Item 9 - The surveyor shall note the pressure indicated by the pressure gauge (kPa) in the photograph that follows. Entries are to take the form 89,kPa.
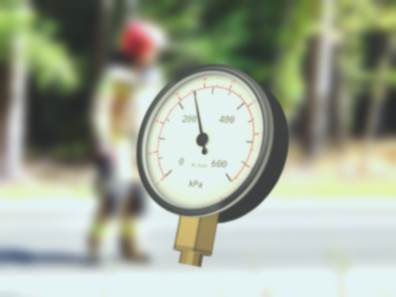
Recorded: 250,kPa
